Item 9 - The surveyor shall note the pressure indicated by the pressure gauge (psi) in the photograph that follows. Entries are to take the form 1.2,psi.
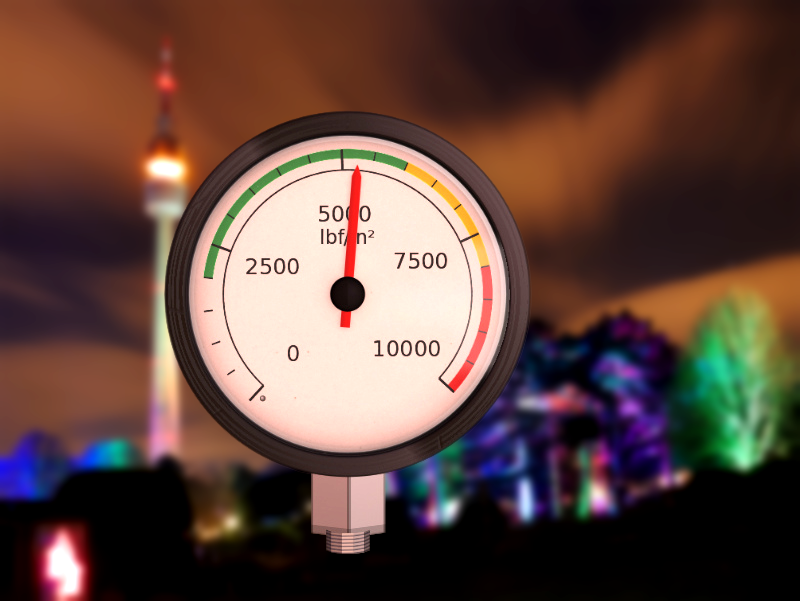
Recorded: 5250,psi
